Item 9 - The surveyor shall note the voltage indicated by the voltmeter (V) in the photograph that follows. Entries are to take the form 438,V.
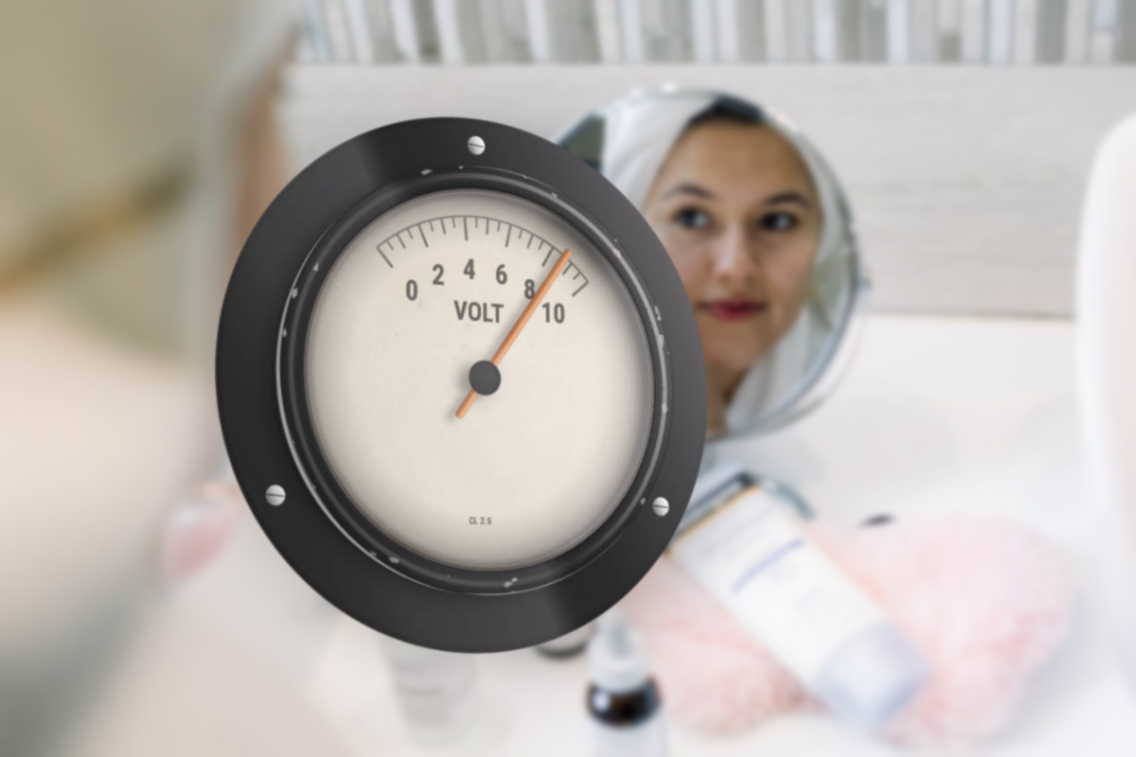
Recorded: 8.5,V
